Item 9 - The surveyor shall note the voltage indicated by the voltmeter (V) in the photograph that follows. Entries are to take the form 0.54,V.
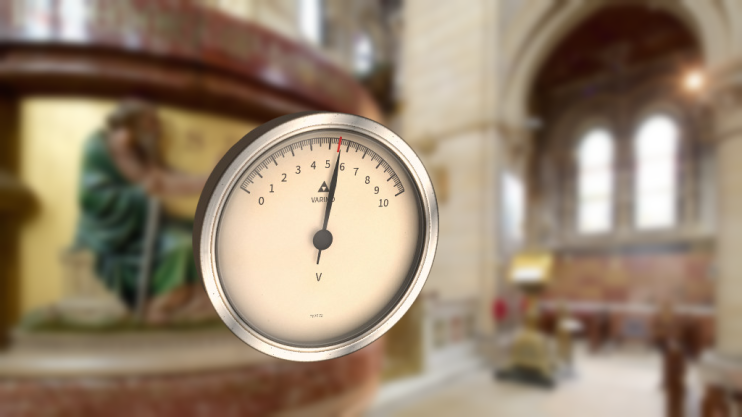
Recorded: 5.5,V
